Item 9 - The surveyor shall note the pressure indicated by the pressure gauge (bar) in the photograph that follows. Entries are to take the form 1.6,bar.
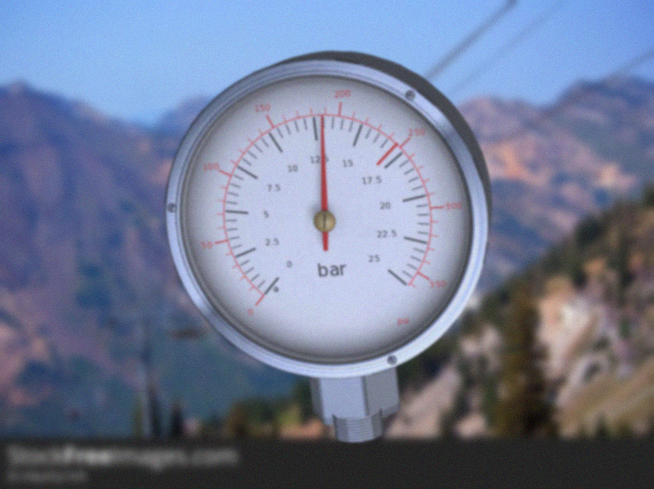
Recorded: 13,bar
